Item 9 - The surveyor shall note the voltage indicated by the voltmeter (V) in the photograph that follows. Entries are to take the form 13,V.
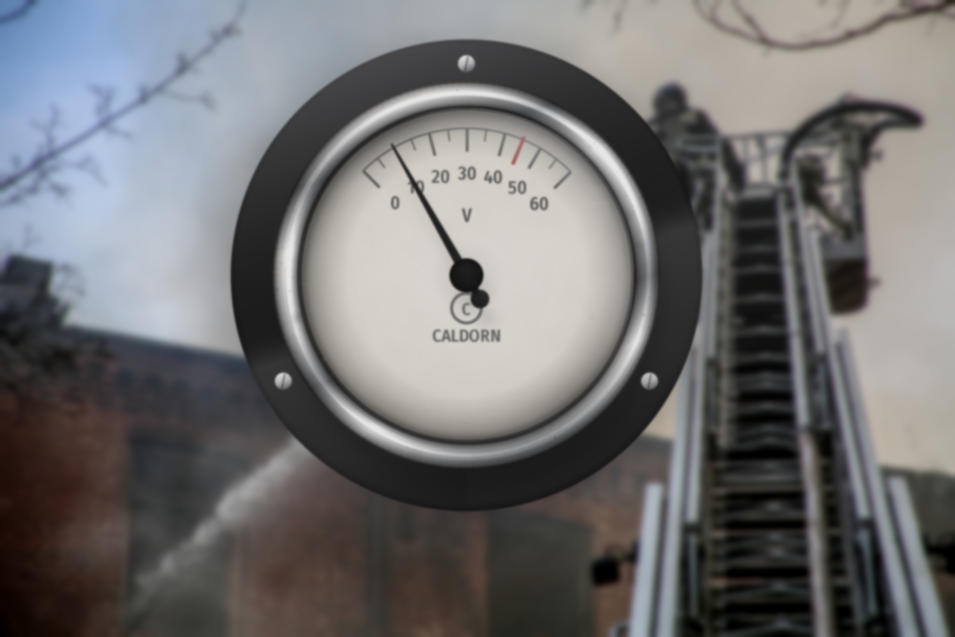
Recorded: 10,V
